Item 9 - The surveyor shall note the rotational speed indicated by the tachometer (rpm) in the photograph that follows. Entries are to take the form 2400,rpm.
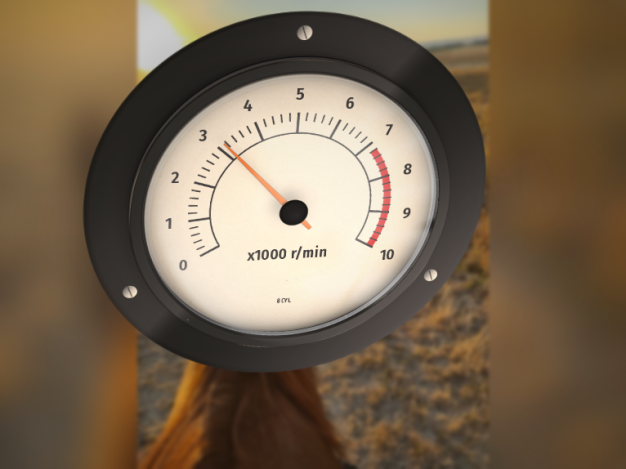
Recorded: 3200,rpm
